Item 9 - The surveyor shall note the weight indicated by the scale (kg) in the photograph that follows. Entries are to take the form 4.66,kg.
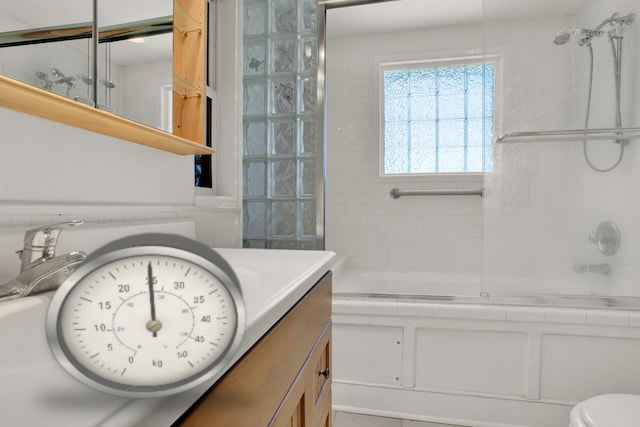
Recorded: 25,kg
